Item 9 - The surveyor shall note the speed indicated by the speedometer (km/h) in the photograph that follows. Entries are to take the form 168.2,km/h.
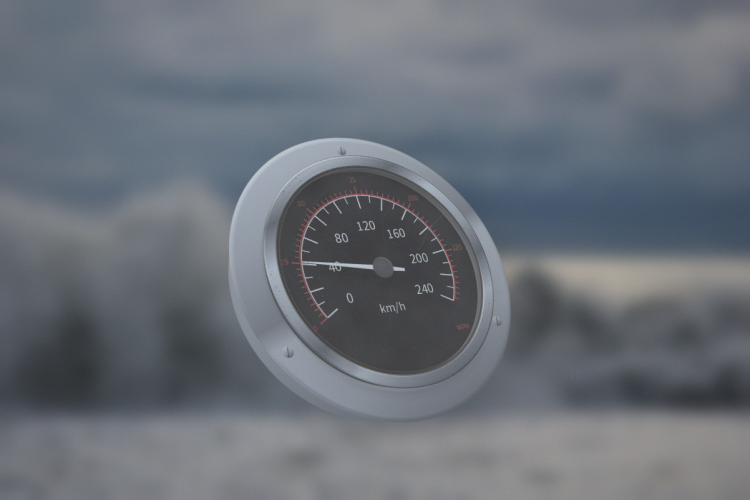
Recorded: 40,km/h
